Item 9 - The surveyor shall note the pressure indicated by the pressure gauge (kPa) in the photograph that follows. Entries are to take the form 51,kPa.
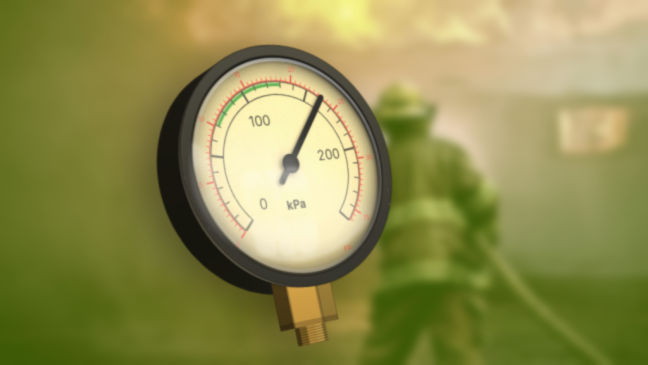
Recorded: 160,kPa
